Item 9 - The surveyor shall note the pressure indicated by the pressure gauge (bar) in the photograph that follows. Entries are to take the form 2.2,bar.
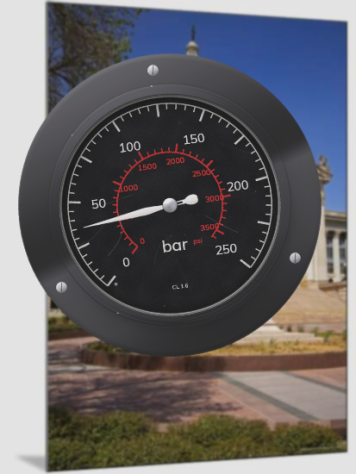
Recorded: 35,bar
